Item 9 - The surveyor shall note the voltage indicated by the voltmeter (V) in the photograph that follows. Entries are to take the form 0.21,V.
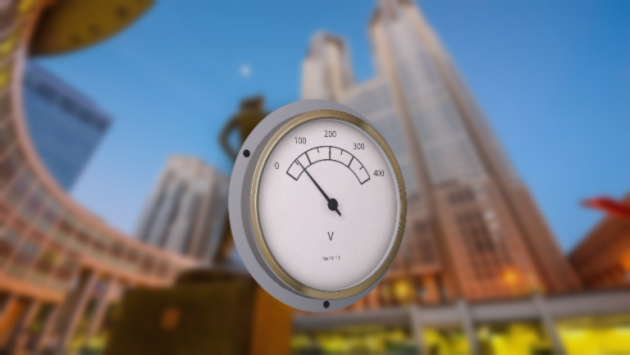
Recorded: 50,V
